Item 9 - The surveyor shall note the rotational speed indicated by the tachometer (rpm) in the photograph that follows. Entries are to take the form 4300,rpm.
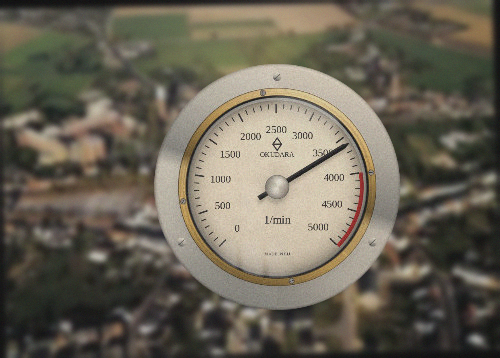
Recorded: 3600,rpm
